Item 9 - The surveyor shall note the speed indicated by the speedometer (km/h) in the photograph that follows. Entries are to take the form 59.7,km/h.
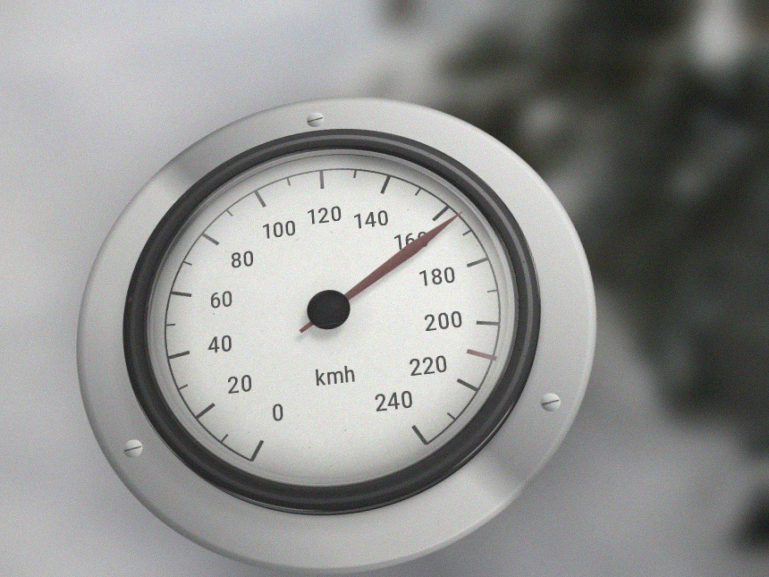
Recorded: 165,km/h
